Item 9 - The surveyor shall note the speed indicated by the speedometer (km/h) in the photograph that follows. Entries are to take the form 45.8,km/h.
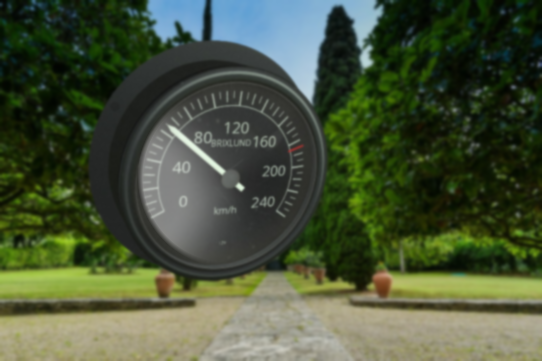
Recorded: 65,km/h
